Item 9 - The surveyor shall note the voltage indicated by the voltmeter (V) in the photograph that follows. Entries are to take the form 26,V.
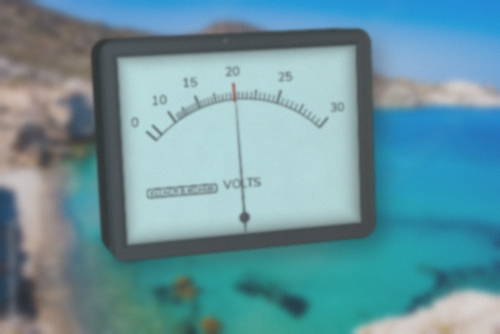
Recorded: 20,V
